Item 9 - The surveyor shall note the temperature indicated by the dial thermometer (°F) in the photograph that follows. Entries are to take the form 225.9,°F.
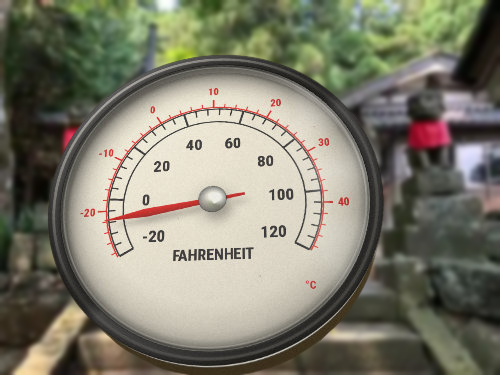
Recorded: -8,°F
